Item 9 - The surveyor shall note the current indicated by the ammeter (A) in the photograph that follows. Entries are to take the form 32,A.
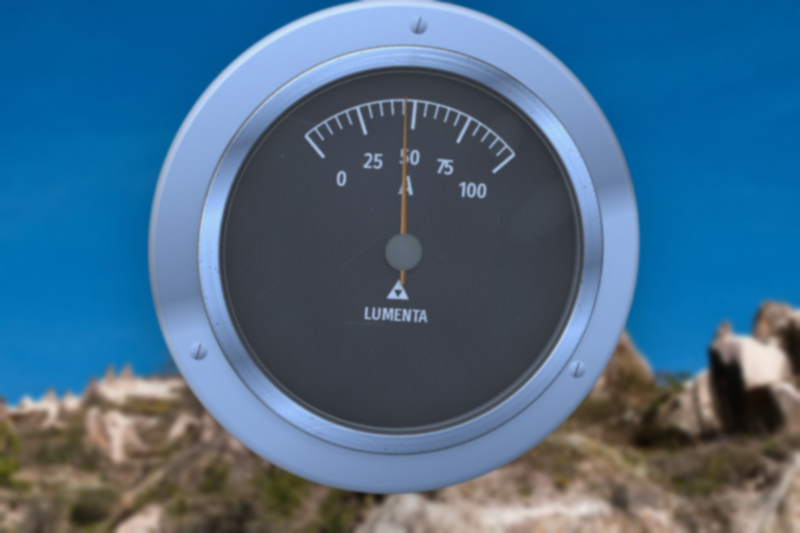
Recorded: 45,A
